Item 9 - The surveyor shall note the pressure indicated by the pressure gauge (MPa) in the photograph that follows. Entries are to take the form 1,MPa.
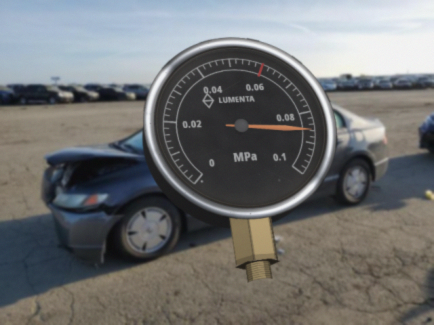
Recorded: 0.086,MPa
